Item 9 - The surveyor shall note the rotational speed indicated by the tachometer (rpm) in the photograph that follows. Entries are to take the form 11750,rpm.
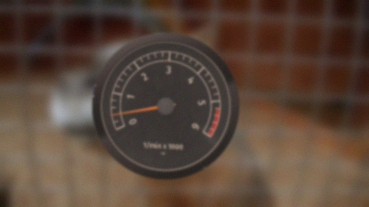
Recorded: 400,rpm
